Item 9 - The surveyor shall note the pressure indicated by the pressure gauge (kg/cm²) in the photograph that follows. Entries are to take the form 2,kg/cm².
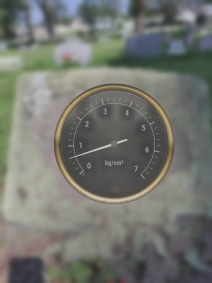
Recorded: 0.6,kg/cm²
